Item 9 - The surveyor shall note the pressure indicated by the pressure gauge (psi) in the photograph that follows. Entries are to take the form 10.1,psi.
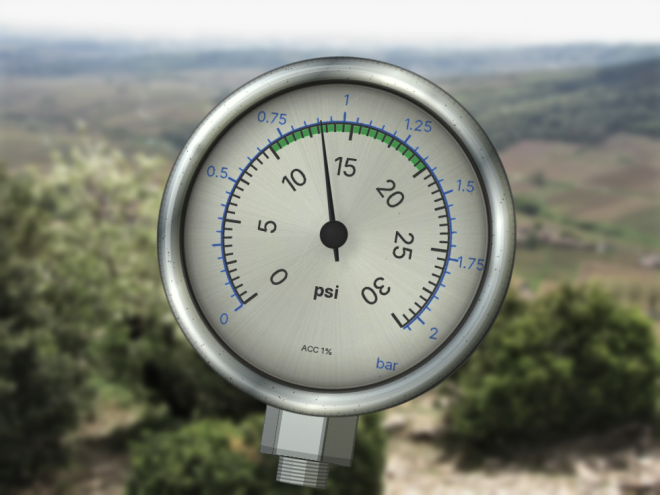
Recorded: 13.25,psi
